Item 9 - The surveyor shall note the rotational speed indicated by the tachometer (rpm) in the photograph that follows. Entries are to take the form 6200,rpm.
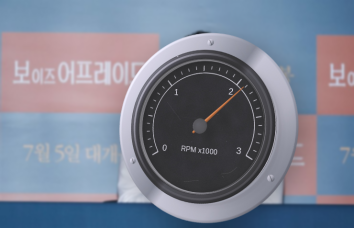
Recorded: 2100,rpm
